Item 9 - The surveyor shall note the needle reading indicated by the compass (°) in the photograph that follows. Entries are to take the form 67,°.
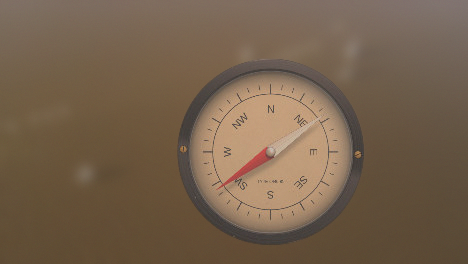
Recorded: 235,°
